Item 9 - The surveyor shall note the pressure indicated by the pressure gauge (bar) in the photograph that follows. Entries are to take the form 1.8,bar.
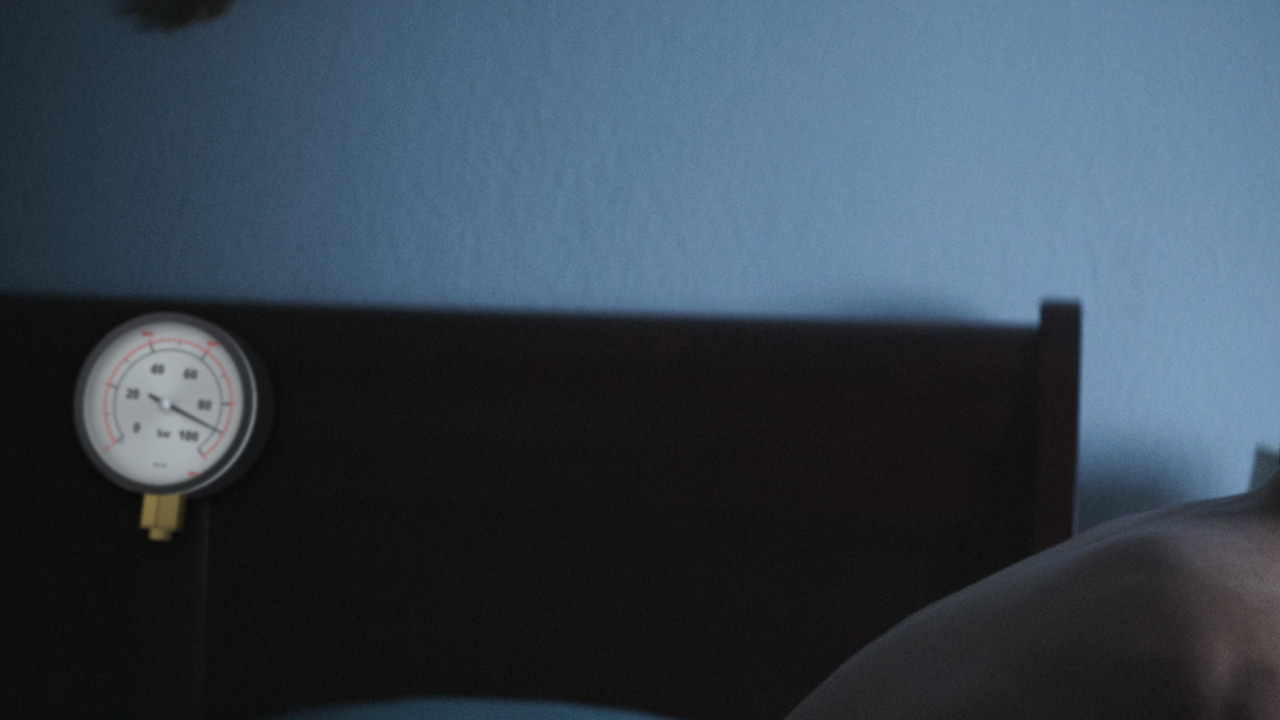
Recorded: 90,bar
